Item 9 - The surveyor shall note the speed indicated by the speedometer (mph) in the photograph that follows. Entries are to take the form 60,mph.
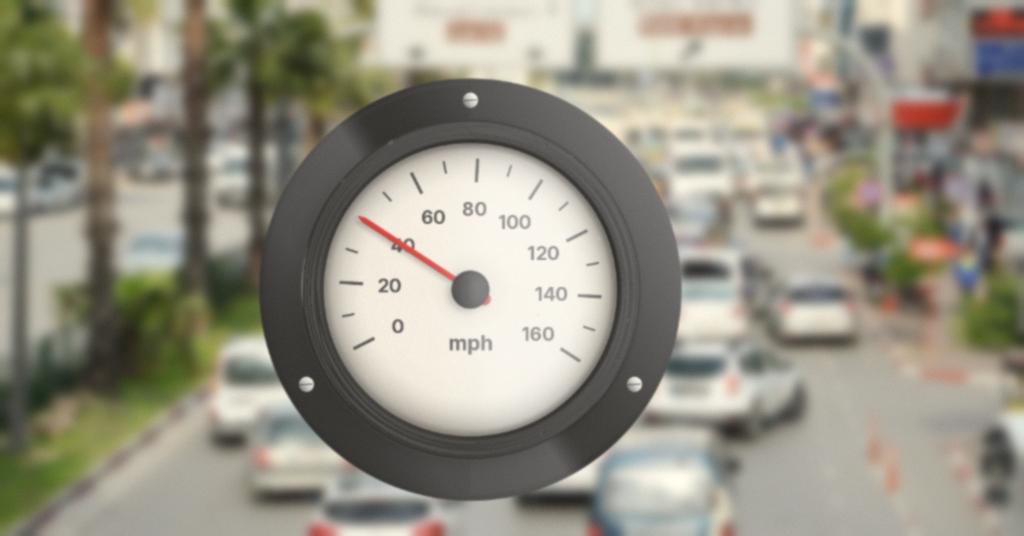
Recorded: 40,mph
